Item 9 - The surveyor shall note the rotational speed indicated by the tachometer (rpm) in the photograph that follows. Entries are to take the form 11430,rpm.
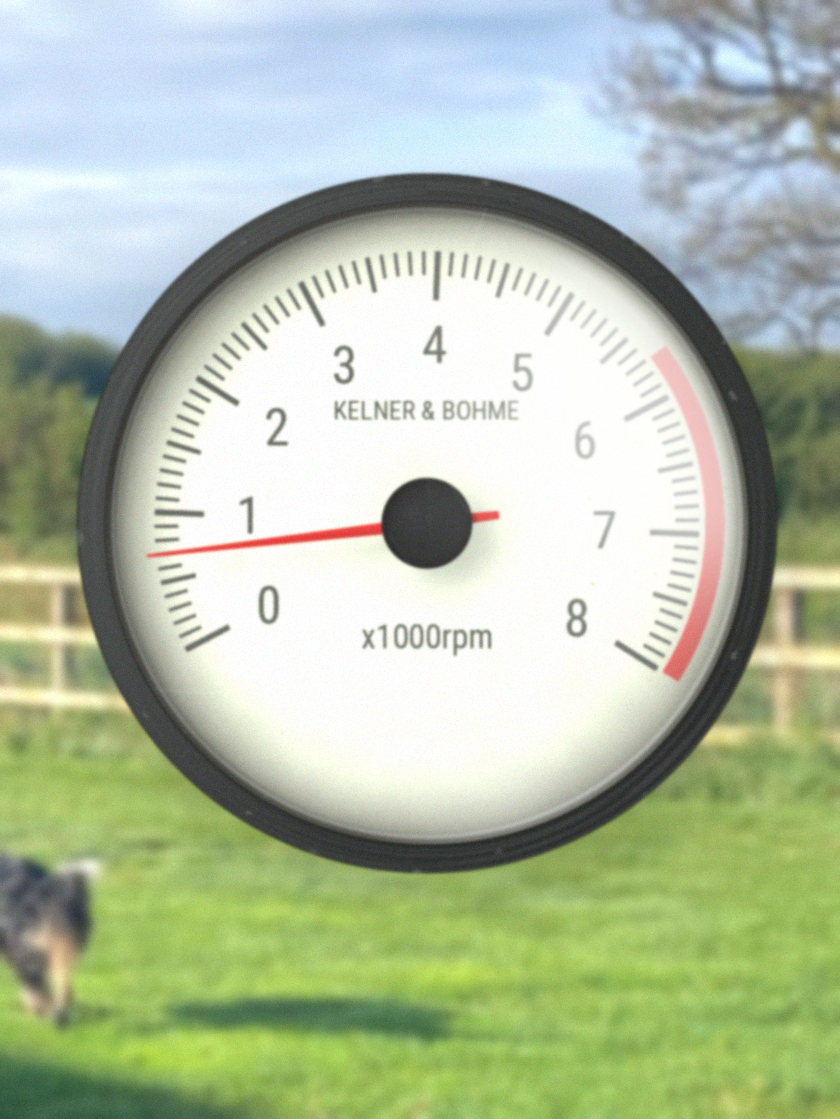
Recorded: 700,rpm
